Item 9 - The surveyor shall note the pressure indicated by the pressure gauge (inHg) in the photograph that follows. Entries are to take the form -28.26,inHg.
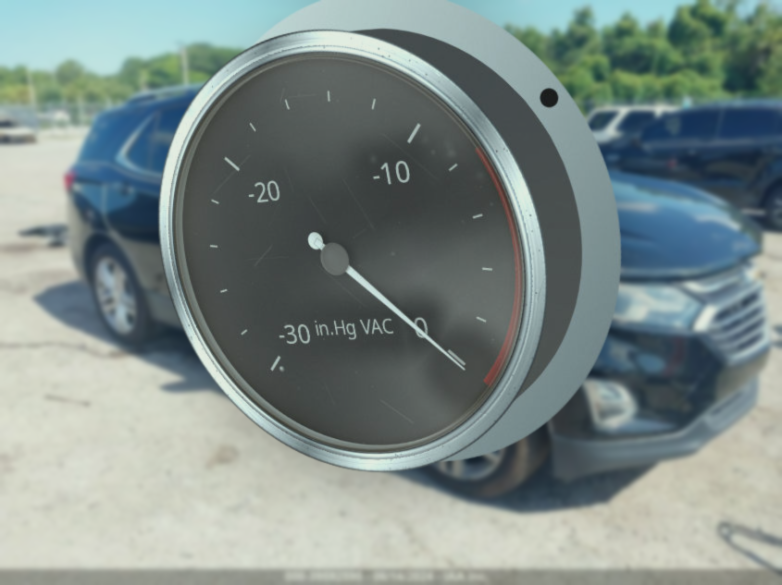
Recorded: 0,inHg
